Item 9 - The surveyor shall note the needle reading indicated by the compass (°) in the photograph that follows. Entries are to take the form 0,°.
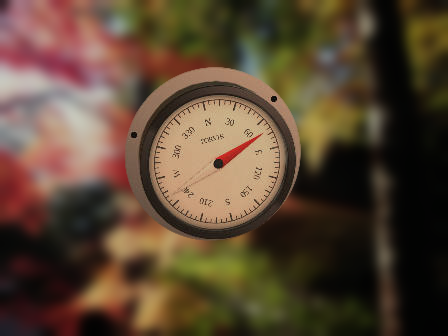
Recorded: 70,°
